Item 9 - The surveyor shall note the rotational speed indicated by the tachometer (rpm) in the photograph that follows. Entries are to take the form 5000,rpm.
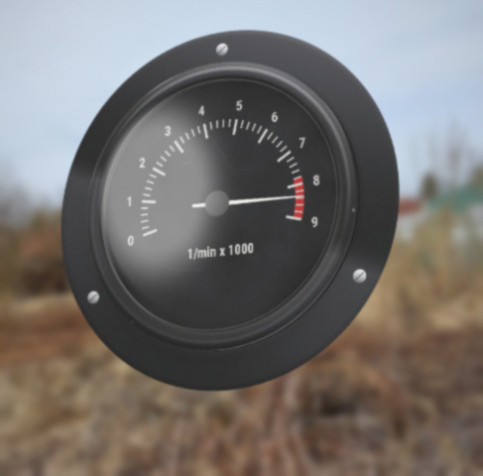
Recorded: 8400,rpm
